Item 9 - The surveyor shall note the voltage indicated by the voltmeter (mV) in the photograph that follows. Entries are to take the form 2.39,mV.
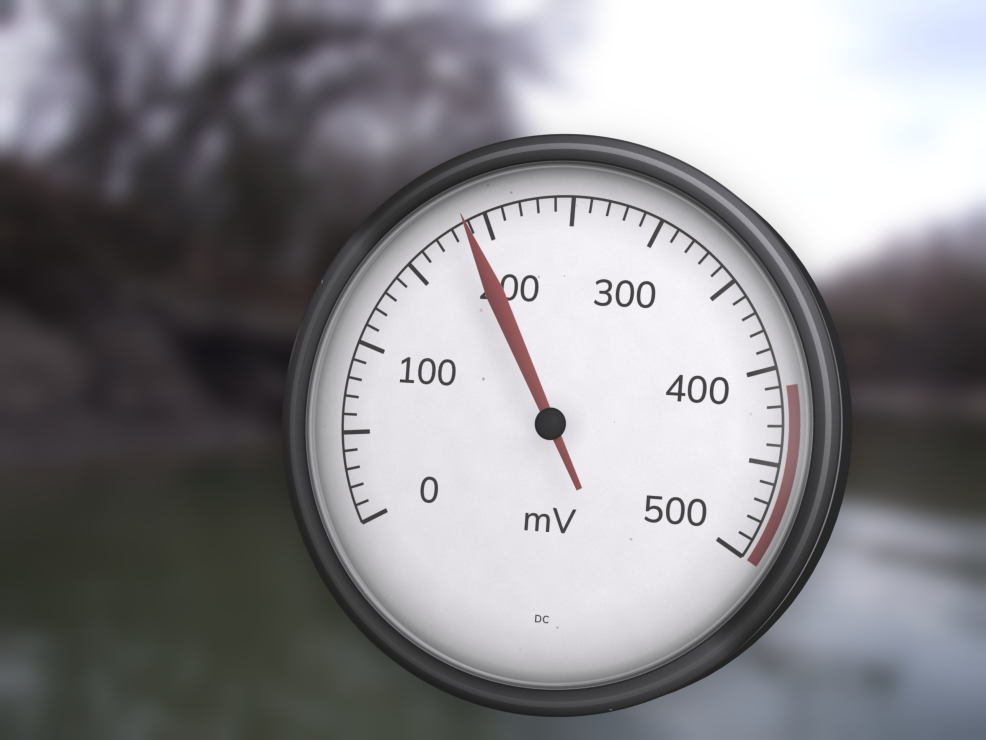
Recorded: 190,mV
